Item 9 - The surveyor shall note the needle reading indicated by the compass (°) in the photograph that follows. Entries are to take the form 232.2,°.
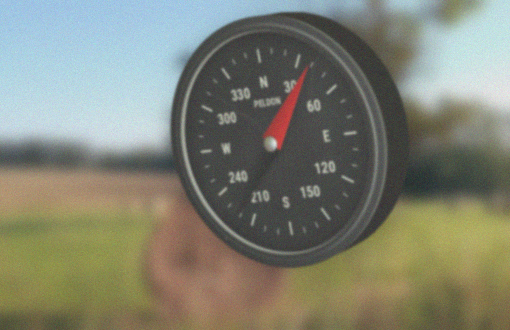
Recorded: 40,°
